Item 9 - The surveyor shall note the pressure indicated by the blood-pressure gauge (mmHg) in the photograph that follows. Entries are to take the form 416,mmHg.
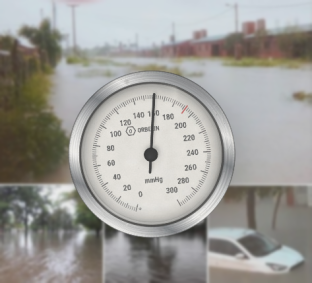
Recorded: 160,mmHg
